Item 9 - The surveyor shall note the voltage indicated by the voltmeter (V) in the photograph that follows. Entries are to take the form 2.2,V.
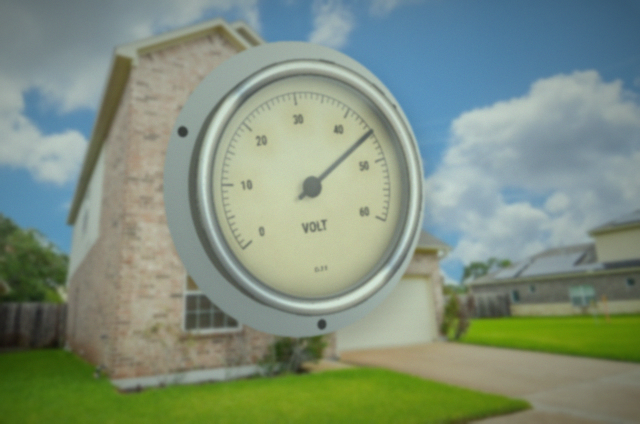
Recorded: 45,V
